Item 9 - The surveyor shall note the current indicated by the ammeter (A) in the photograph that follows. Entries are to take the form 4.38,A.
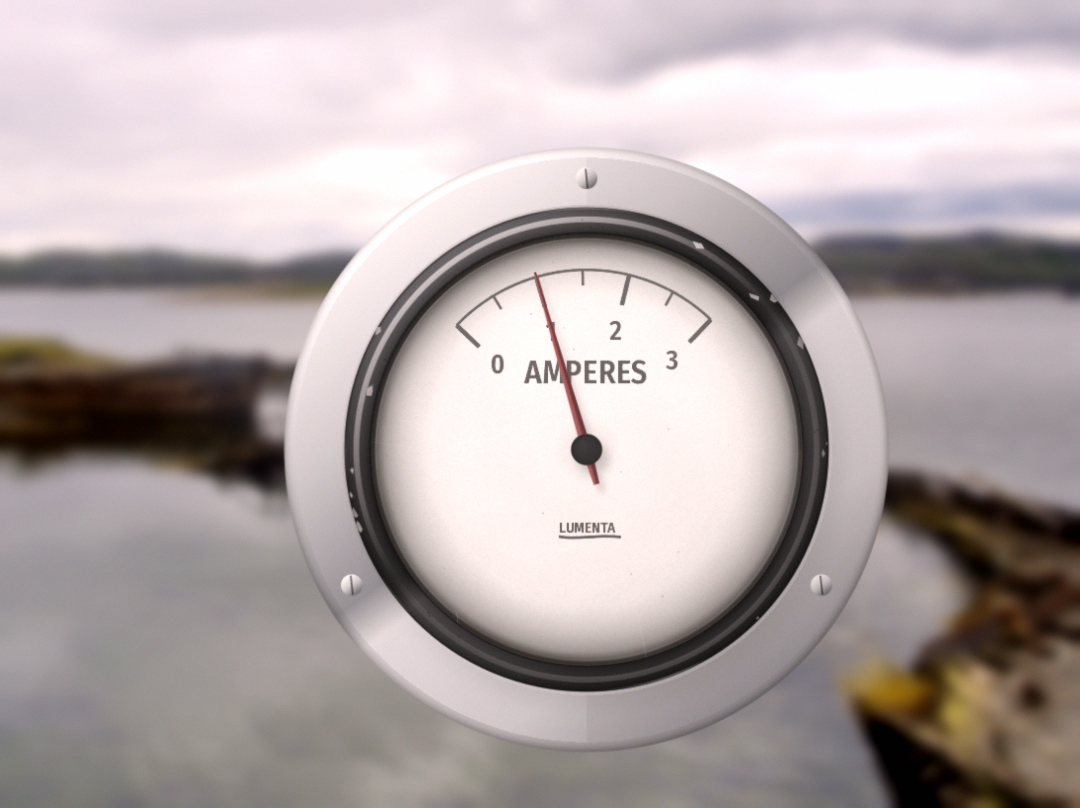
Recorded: 1,A
